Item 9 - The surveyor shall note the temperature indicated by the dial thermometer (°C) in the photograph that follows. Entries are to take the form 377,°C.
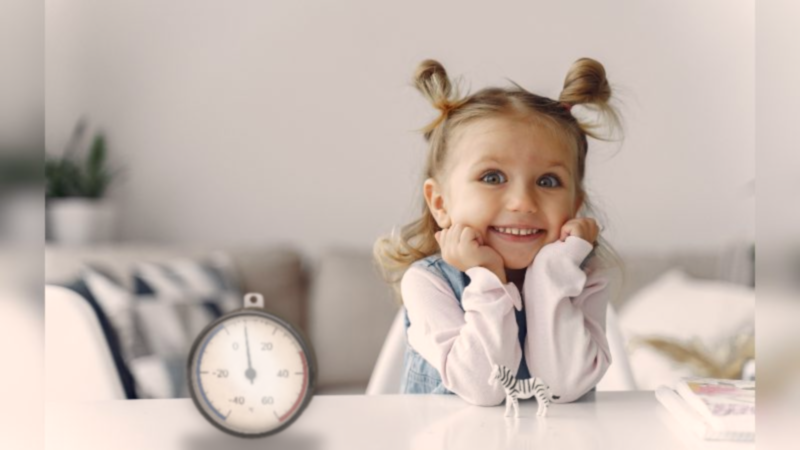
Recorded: 8,°C
